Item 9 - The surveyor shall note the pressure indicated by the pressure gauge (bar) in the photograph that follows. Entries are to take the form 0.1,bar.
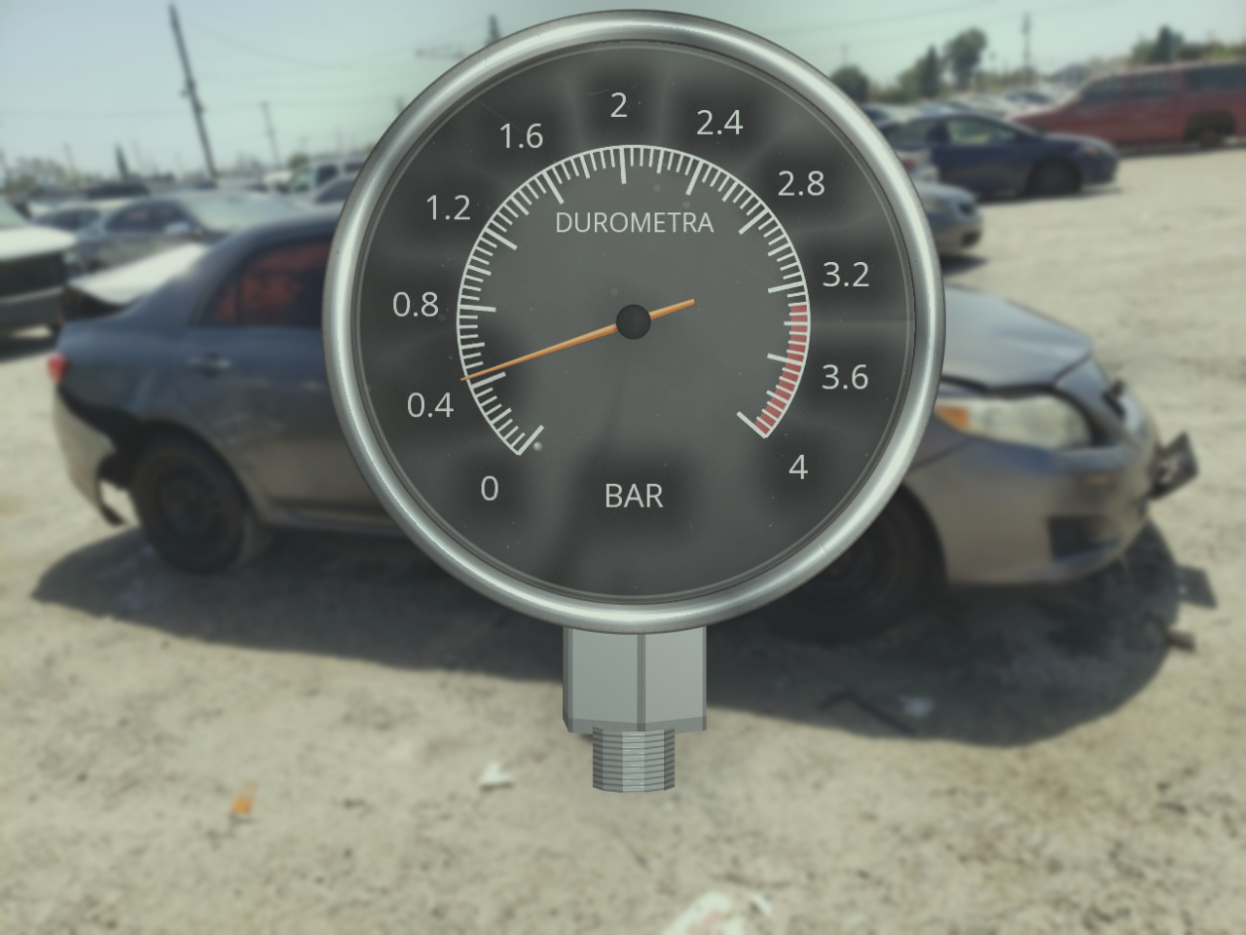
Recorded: 0.45,bar
